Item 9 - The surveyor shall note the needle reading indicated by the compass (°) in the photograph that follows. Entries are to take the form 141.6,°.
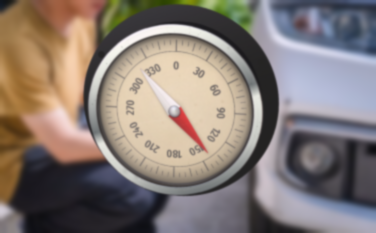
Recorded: 140,°
